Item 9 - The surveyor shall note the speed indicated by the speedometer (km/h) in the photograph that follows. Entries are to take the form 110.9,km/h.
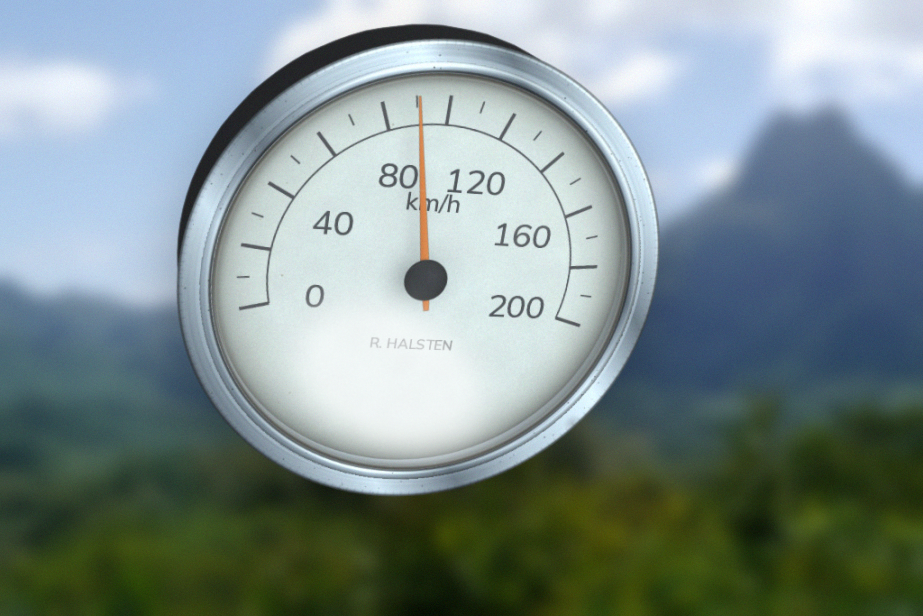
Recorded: 90,km/h
